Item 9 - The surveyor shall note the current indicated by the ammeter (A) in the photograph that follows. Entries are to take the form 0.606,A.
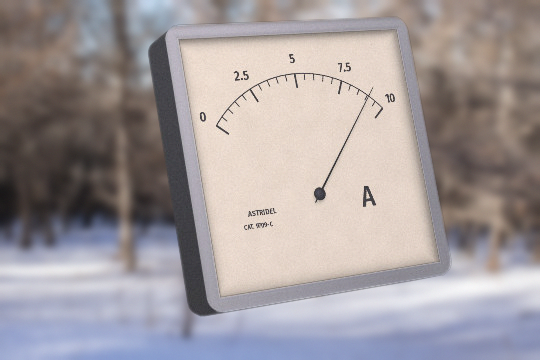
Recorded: 9,A
